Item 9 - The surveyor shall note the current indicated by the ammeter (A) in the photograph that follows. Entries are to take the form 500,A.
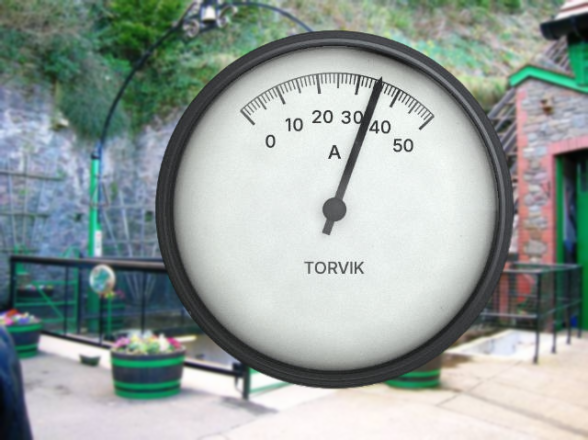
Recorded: 35,A
